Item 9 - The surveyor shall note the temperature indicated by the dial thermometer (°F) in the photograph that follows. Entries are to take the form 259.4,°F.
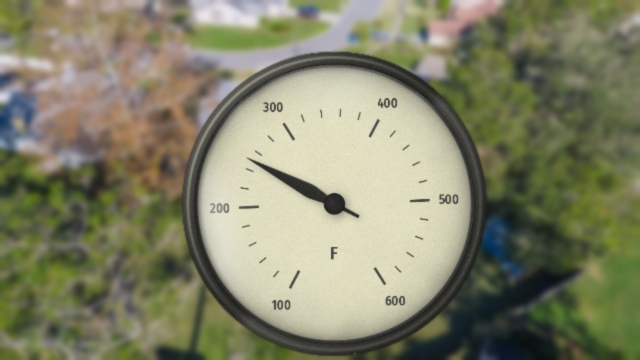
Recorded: 250,°F
